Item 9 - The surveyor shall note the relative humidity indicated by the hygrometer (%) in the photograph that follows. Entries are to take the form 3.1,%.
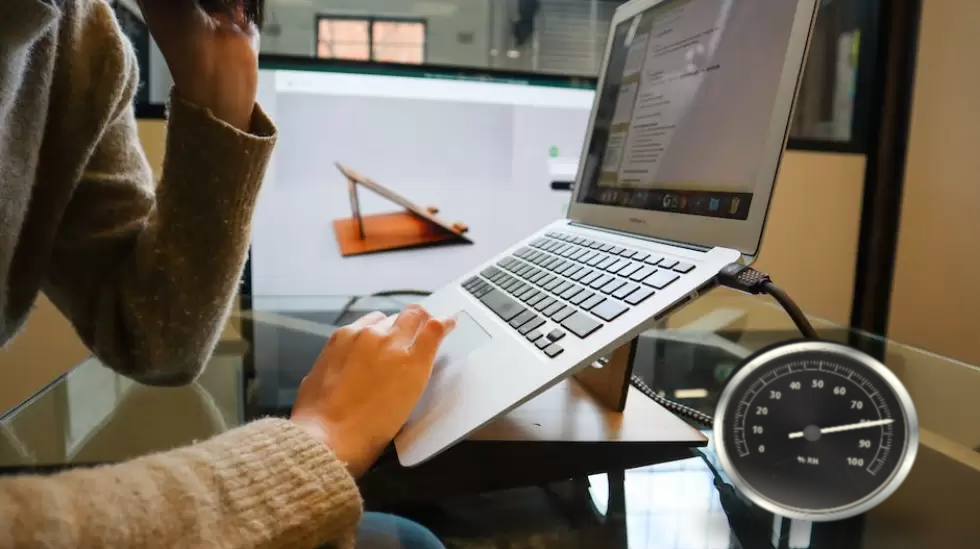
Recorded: 80,%
